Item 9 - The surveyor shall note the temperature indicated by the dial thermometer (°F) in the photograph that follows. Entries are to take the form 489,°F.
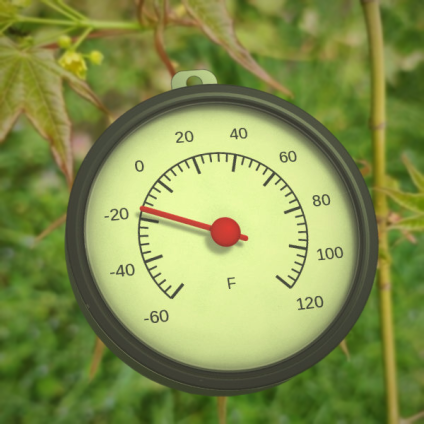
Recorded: -16,°F
